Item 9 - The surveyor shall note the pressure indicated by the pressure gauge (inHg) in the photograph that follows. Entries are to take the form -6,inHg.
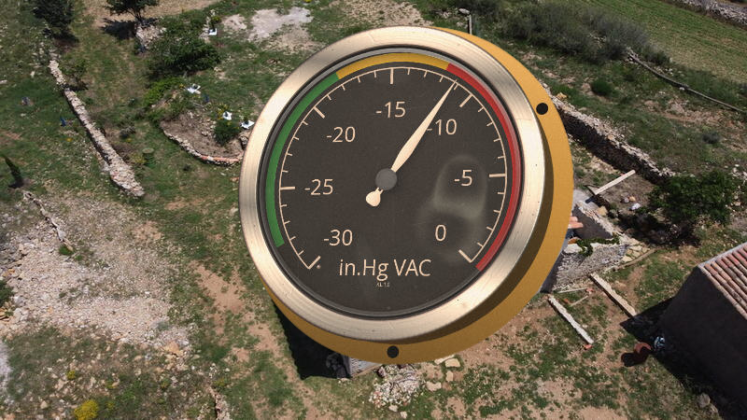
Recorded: -11,inHg
